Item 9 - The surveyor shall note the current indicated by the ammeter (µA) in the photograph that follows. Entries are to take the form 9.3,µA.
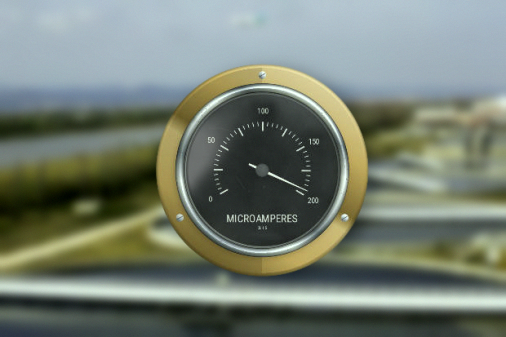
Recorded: 195,µA
